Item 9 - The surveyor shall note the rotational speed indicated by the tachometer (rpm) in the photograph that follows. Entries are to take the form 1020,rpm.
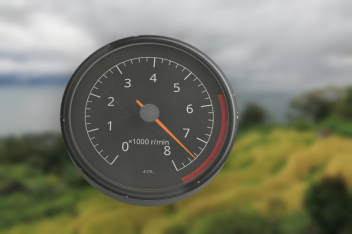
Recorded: 7500,rpm
